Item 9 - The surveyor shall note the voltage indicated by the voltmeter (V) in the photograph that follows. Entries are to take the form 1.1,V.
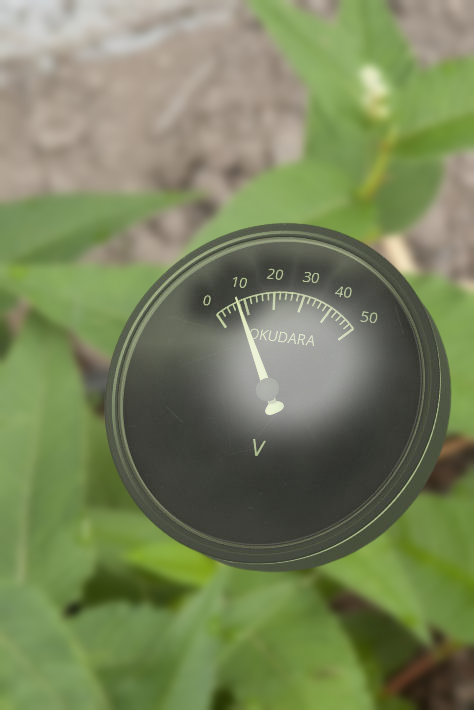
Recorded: 8,V
